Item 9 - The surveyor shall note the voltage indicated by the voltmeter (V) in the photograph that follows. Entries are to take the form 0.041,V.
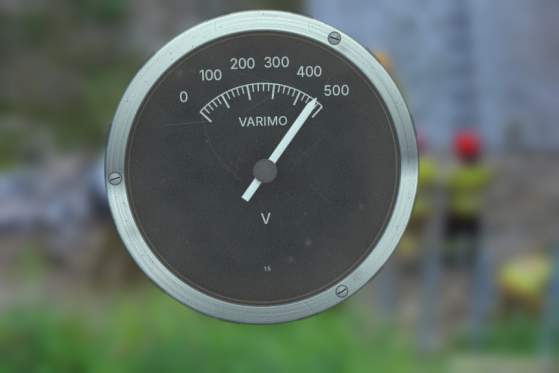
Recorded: 460,V
